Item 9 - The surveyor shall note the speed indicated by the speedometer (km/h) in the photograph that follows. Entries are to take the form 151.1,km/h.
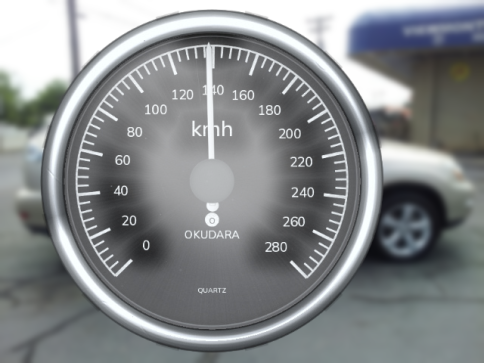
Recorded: 138,km/h
